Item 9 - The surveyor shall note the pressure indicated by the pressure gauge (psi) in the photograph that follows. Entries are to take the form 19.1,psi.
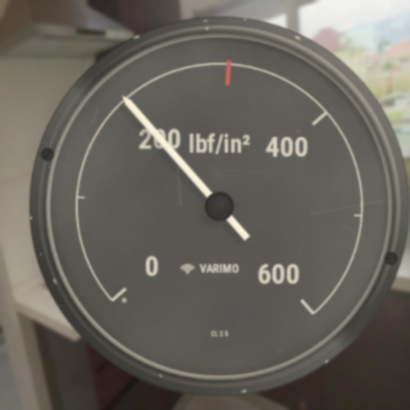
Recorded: 200,psi
